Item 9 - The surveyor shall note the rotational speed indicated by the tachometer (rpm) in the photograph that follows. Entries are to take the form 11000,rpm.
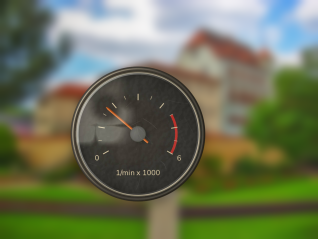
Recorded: 1750,rpm
